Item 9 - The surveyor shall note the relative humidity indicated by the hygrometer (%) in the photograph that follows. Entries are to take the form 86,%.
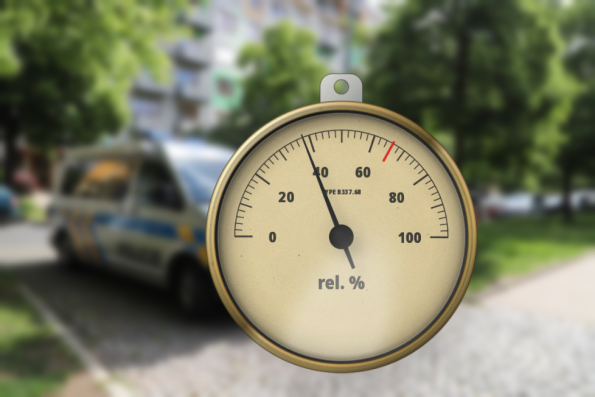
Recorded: 38,%
